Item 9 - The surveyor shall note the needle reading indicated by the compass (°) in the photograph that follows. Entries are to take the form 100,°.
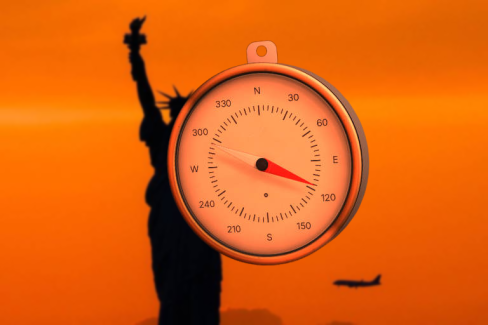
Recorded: 115,°
